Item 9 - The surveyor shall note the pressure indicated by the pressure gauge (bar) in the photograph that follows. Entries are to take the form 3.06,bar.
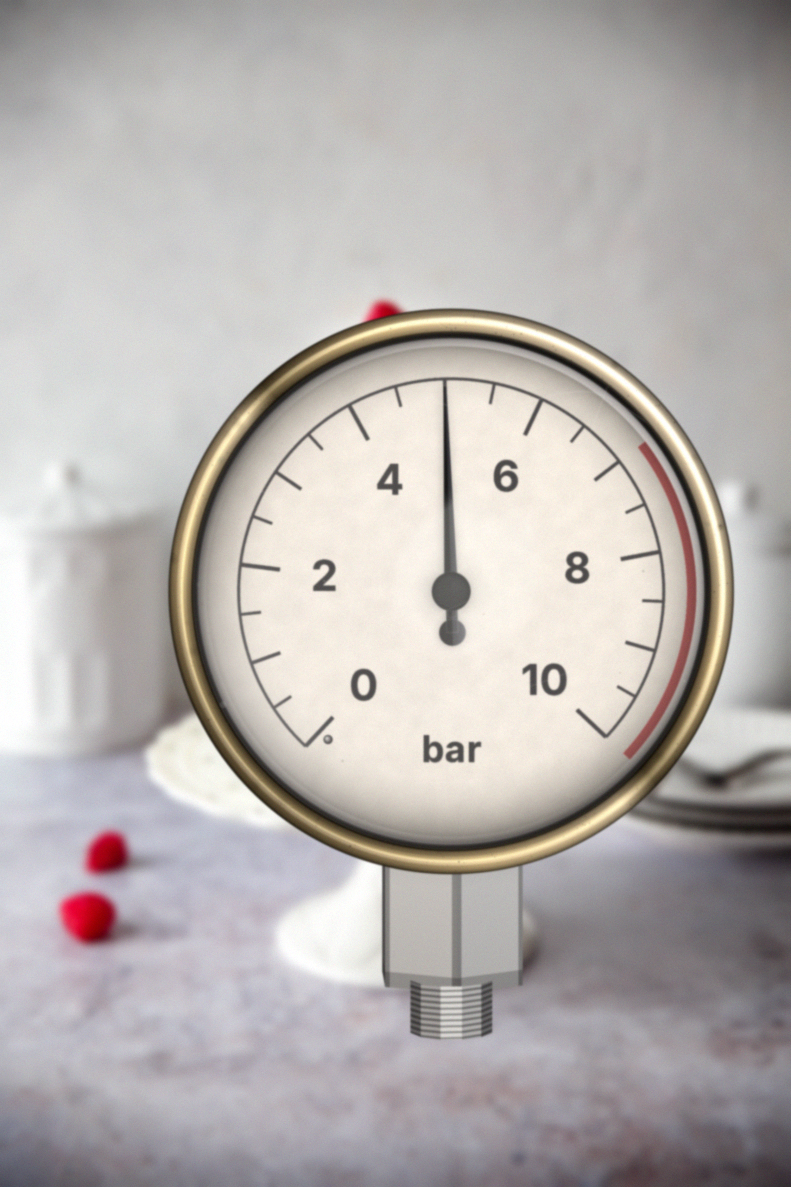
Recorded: 5,bar
